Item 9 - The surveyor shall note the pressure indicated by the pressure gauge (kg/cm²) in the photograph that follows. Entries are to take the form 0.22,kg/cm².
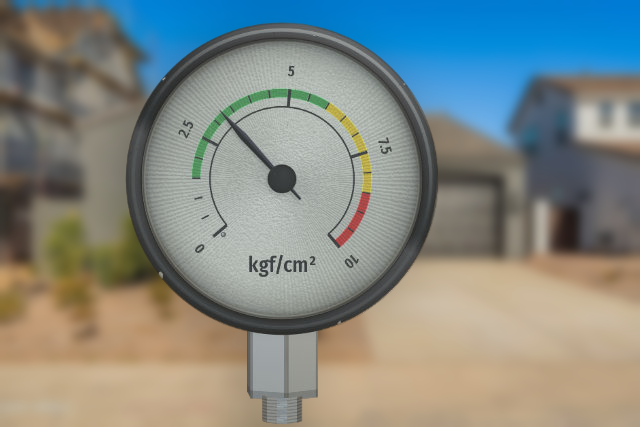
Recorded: 3.25,kg/cm²
